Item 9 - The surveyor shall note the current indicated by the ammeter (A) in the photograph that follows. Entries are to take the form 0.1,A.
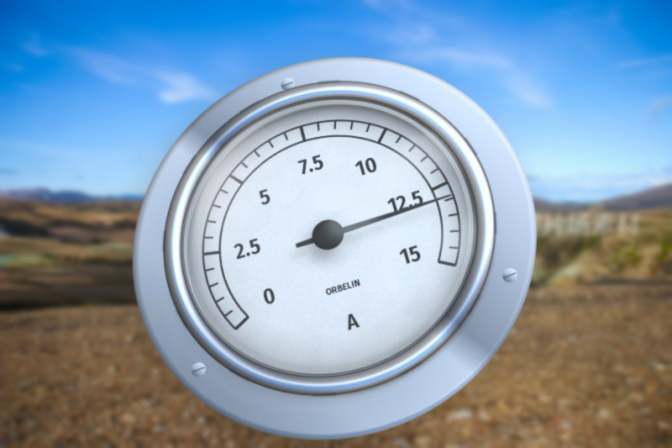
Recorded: 13,A
